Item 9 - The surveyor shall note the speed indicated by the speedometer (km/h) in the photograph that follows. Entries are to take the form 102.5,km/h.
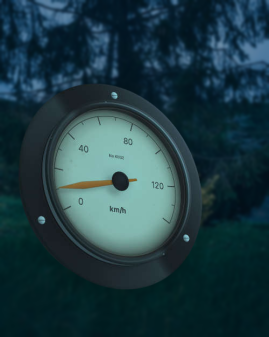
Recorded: 10,km/h
